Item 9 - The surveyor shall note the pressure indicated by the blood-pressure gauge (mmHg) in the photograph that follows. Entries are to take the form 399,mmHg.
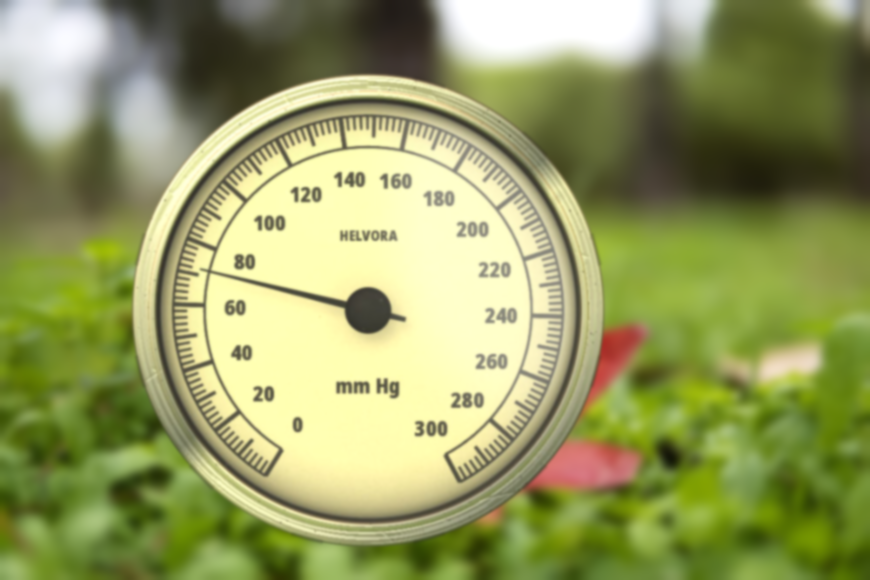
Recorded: 72,mmHg
